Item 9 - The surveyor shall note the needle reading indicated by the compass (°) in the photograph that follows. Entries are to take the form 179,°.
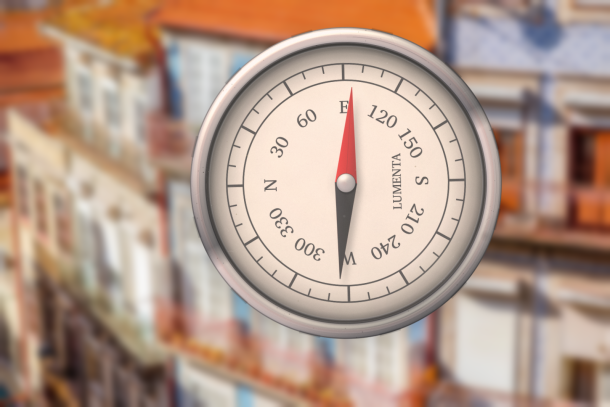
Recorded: 95,°
